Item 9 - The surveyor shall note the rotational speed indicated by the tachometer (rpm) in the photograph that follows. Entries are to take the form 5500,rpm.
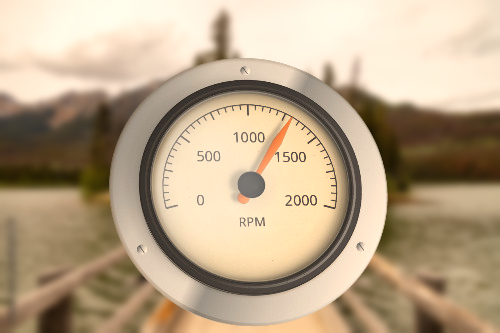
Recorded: 1300,rpm
